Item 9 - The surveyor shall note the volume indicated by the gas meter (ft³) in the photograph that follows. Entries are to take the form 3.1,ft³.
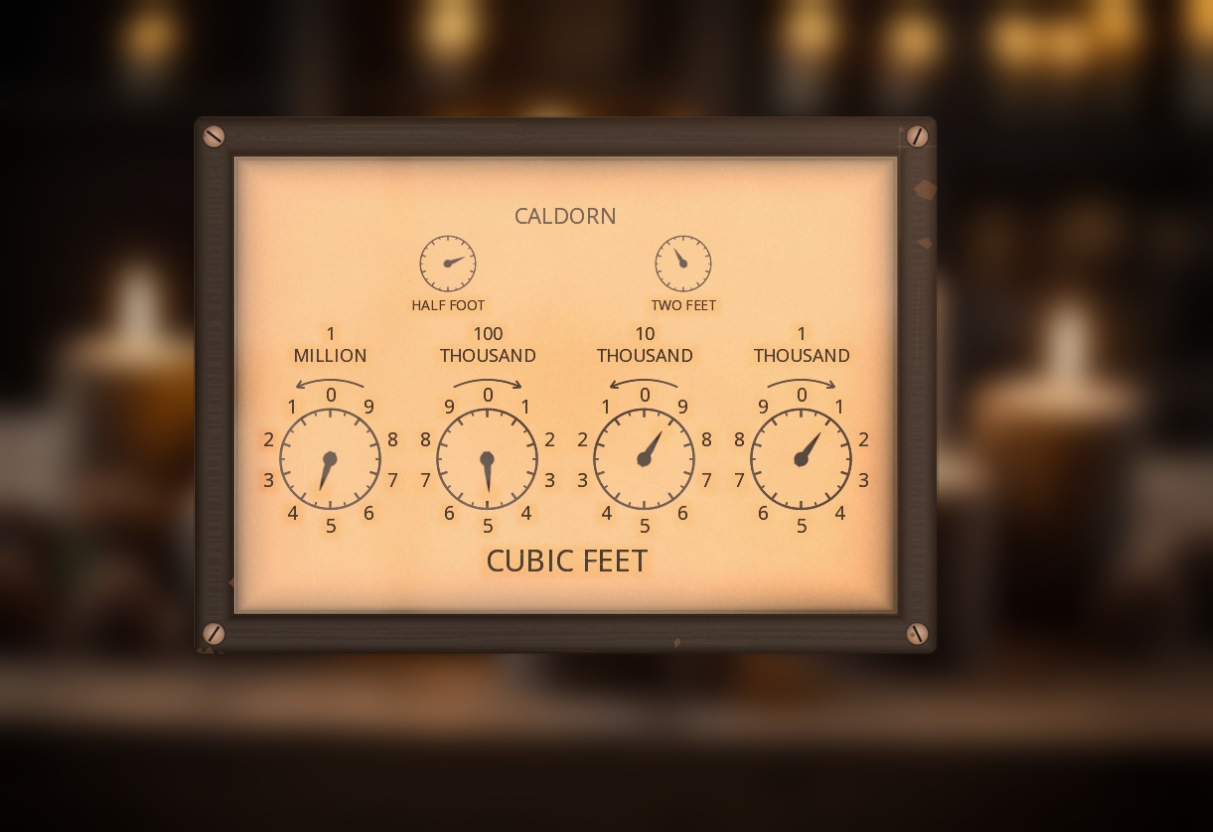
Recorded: 449100,ft³
